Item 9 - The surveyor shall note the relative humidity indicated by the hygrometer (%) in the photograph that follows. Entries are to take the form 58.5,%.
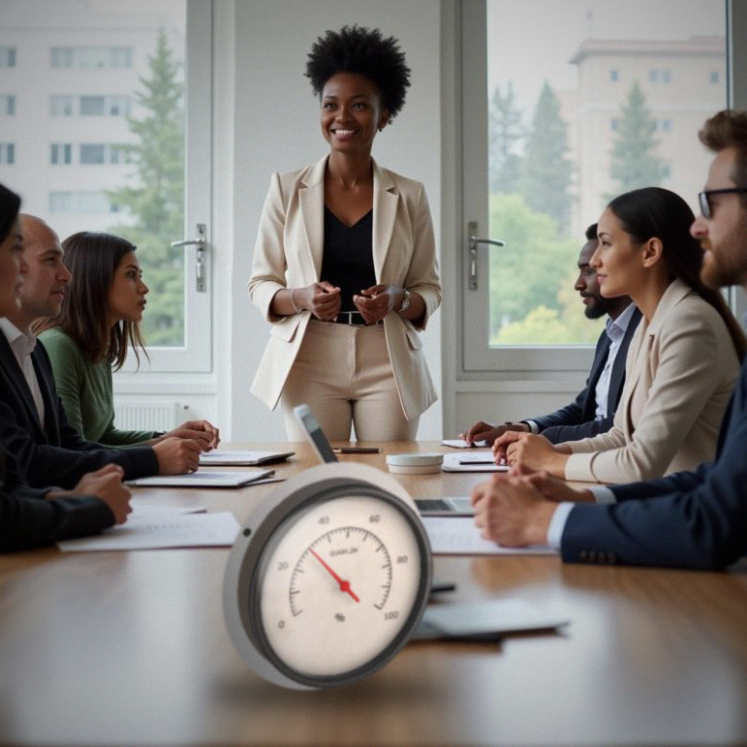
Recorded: 30,%
